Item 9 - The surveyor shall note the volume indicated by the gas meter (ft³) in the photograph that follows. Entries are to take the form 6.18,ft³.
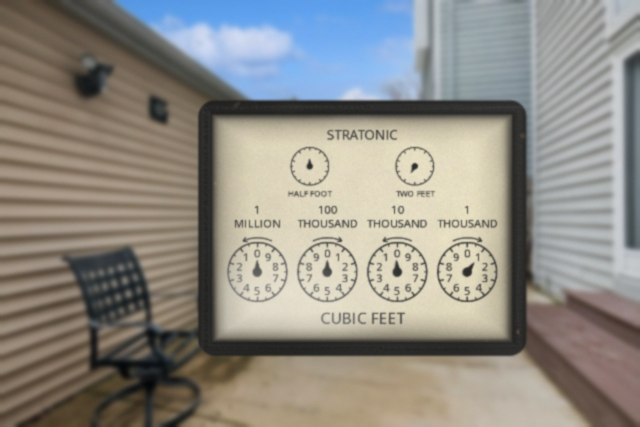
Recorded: 100,ft³
